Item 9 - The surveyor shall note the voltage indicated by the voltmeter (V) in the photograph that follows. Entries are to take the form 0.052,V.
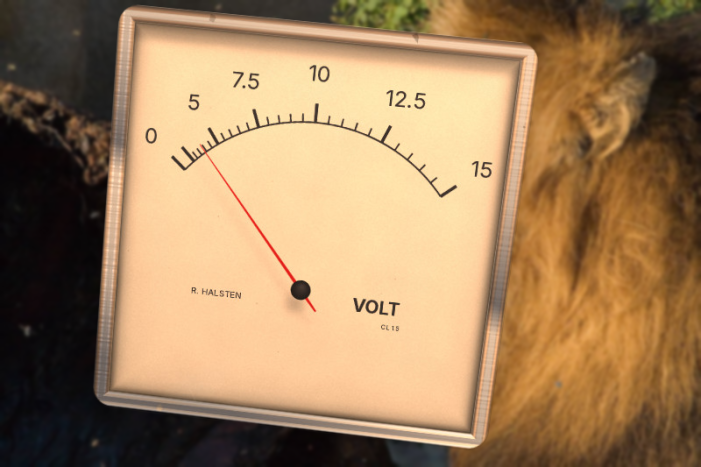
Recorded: 4,V
